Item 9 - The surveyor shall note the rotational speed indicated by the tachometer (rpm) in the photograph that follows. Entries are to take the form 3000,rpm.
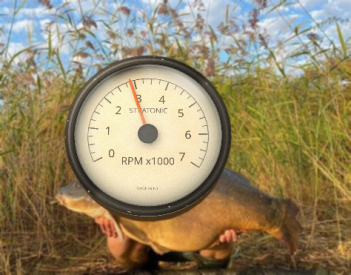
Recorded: 2875,rpm
